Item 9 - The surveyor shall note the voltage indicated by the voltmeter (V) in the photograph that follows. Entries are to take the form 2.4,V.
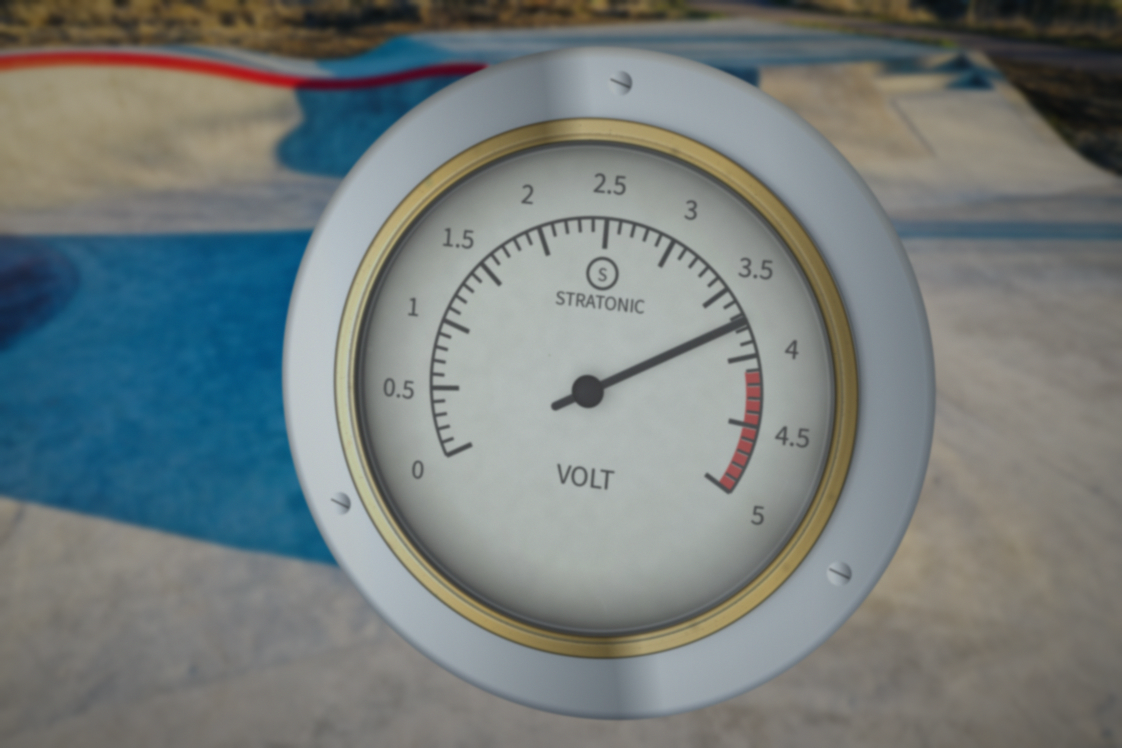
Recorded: 3.75,V
